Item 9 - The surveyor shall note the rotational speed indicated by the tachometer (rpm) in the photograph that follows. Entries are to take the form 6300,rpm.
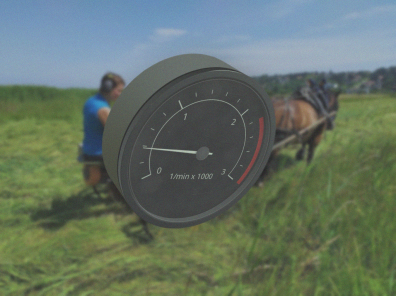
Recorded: 400,rpm
